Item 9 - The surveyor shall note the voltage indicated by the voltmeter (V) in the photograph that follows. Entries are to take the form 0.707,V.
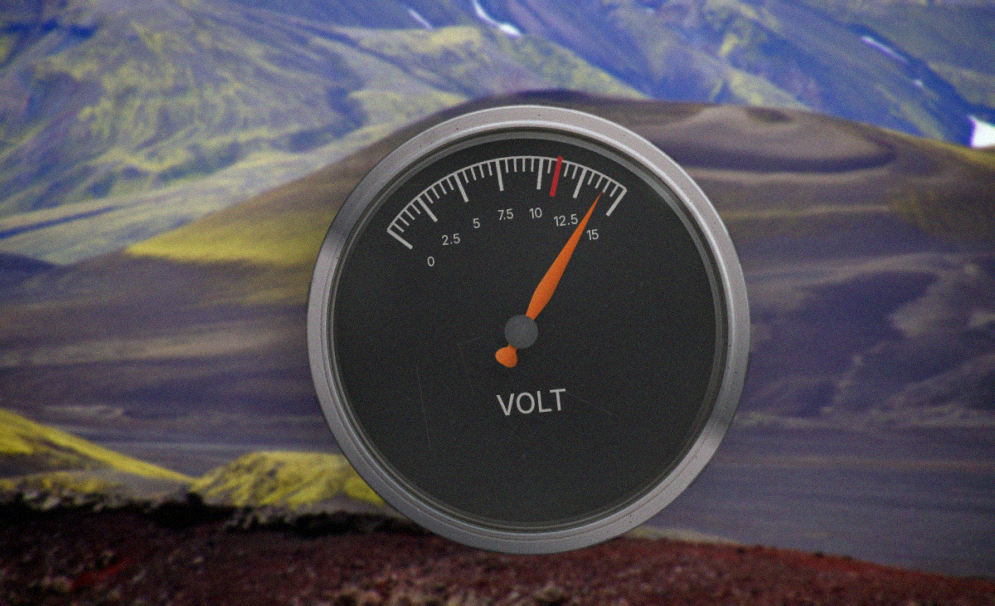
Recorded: 14,V
